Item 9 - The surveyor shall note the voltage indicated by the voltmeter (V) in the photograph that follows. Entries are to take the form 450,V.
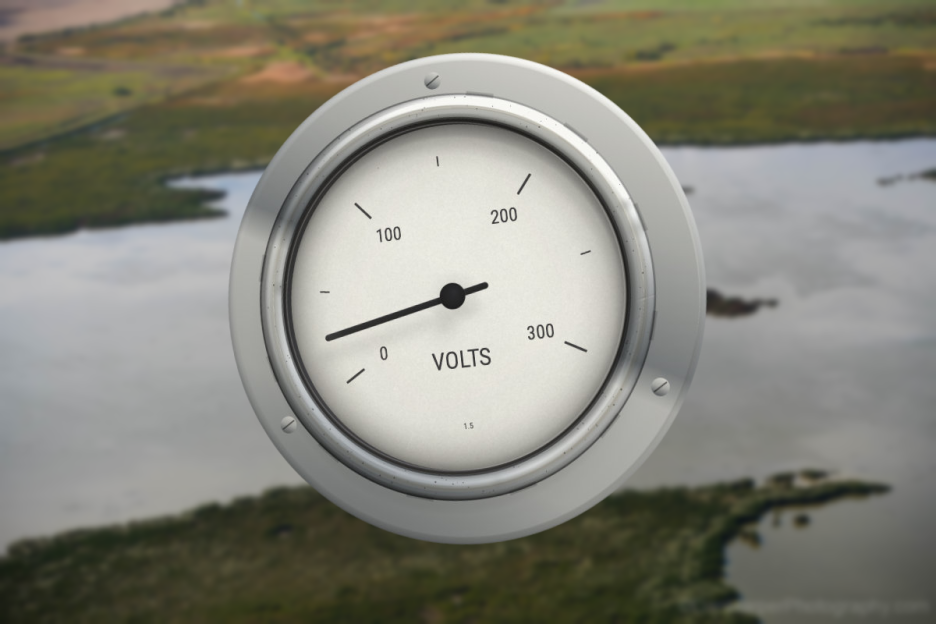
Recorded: 25,V
